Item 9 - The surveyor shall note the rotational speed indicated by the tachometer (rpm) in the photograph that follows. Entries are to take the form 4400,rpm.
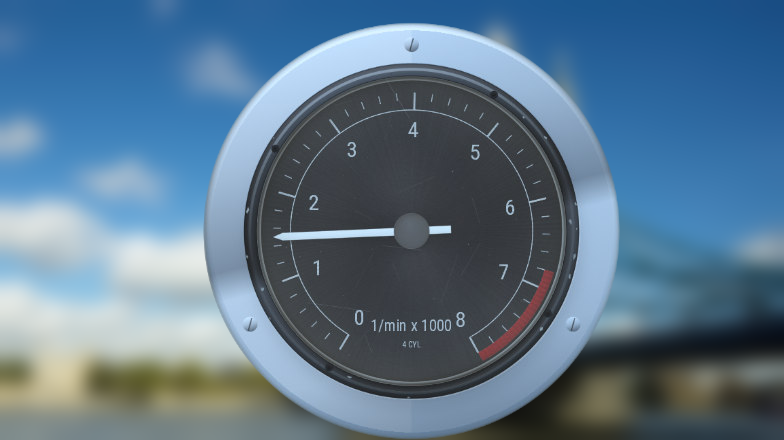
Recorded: 1500,rpm
